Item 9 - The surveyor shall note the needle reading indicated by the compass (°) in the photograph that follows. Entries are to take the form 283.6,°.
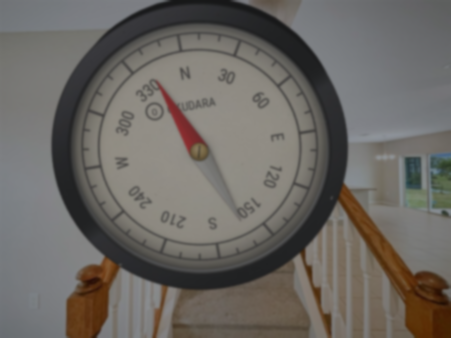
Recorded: 340,°
